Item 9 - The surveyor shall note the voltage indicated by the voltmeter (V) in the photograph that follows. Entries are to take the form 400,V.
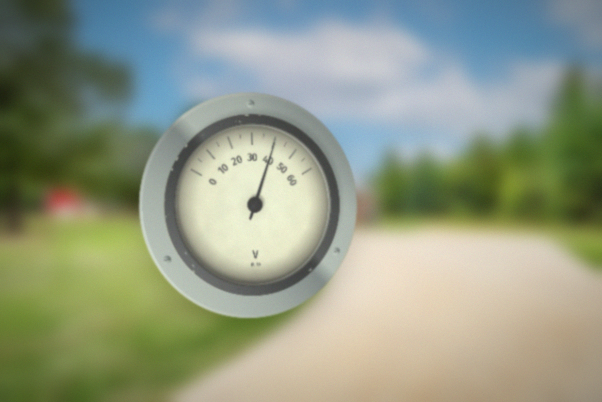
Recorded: 40,V
